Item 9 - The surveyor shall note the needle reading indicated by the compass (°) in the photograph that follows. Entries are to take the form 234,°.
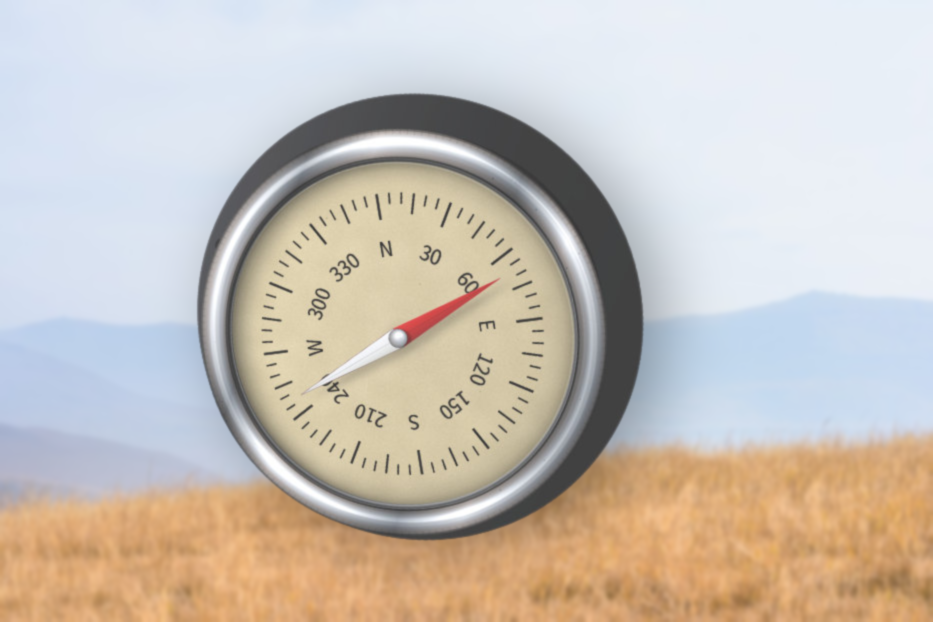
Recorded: 67.5,°
